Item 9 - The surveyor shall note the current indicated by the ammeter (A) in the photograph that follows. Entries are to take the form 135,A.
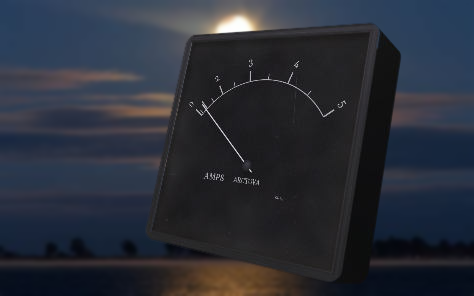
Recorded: 1,A
